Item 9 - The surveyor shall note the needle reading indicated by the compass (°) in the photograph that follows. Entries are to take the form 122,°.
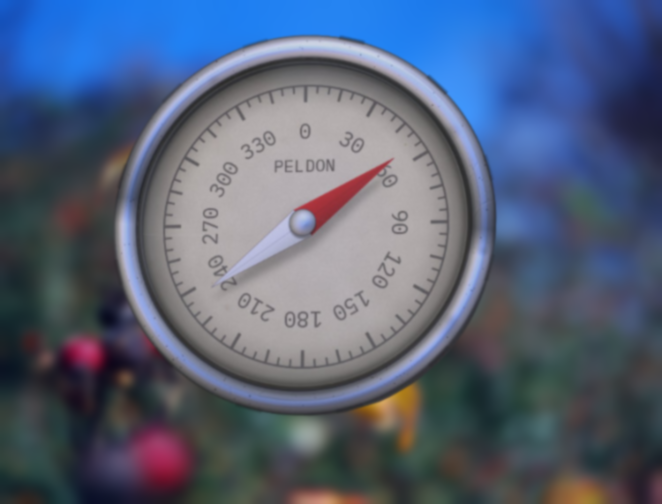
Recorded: 55,°
